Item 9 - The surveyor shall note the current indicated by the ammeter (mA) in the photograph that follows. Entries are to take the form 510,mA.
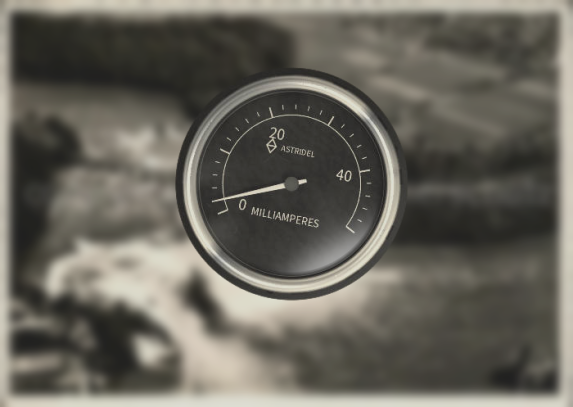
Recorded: 2,mA
